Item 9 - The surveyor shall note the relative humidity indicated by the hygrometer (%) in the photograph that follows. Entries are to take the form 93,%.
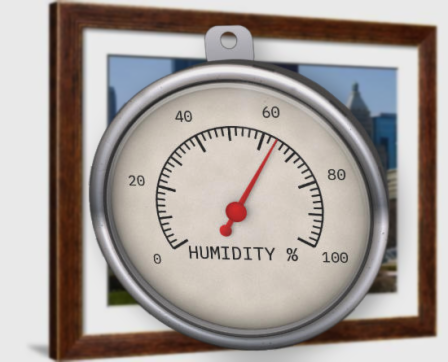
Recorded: 64,%
